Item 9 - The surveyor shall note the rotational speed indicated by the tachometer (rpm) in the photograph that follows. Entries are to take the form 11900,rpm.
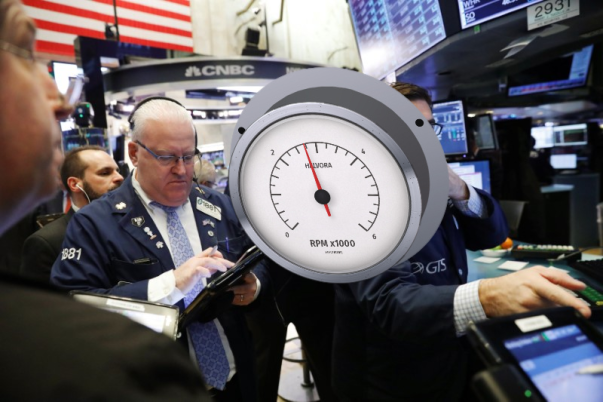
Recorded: 2750,rpm
